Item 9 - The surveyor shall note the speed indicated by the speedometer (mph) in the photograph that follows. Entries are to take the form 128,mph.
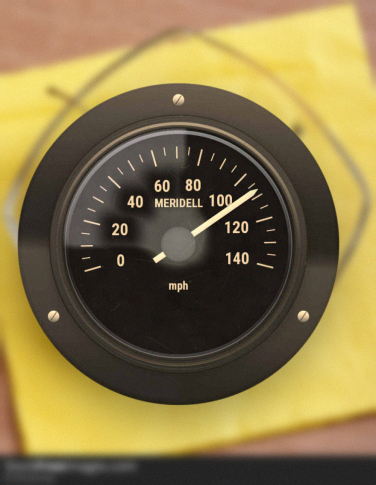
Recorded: 107.5,mph
